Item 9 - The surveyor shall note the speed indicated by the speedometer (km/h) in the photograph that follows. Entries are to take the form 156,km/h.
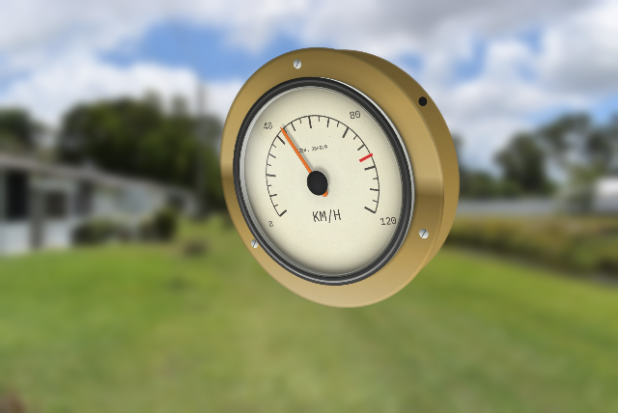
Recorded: 45,km/h
